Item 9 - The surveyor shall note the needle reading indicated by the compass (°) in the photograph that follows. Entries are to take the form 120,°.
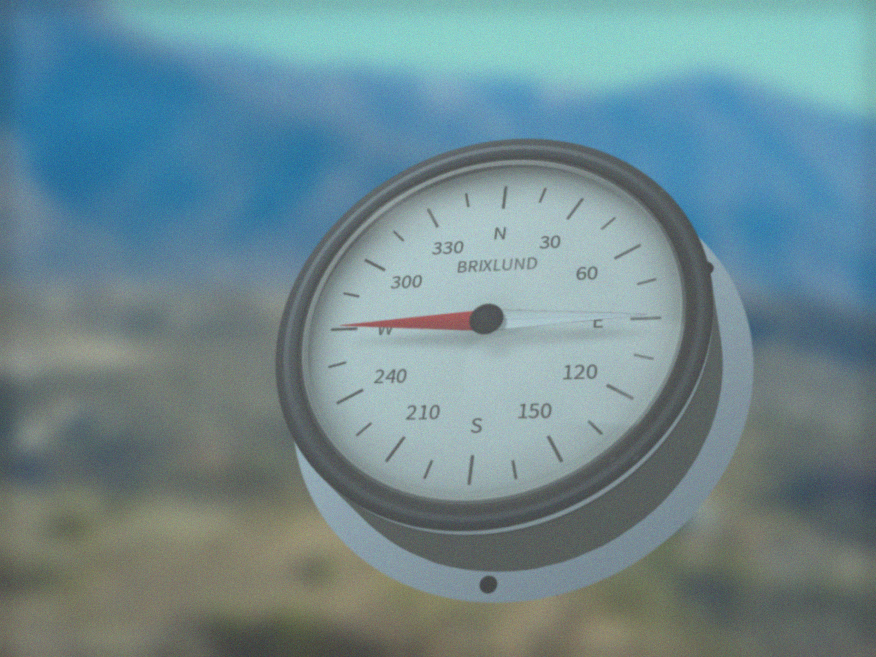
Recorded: 270,°
